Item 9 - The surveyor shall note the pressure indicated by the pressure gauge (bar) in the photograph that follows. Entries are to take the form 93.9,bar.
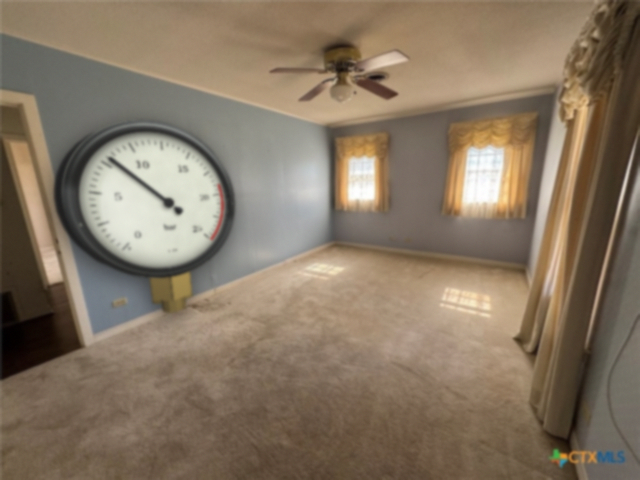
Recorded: 8,bar
